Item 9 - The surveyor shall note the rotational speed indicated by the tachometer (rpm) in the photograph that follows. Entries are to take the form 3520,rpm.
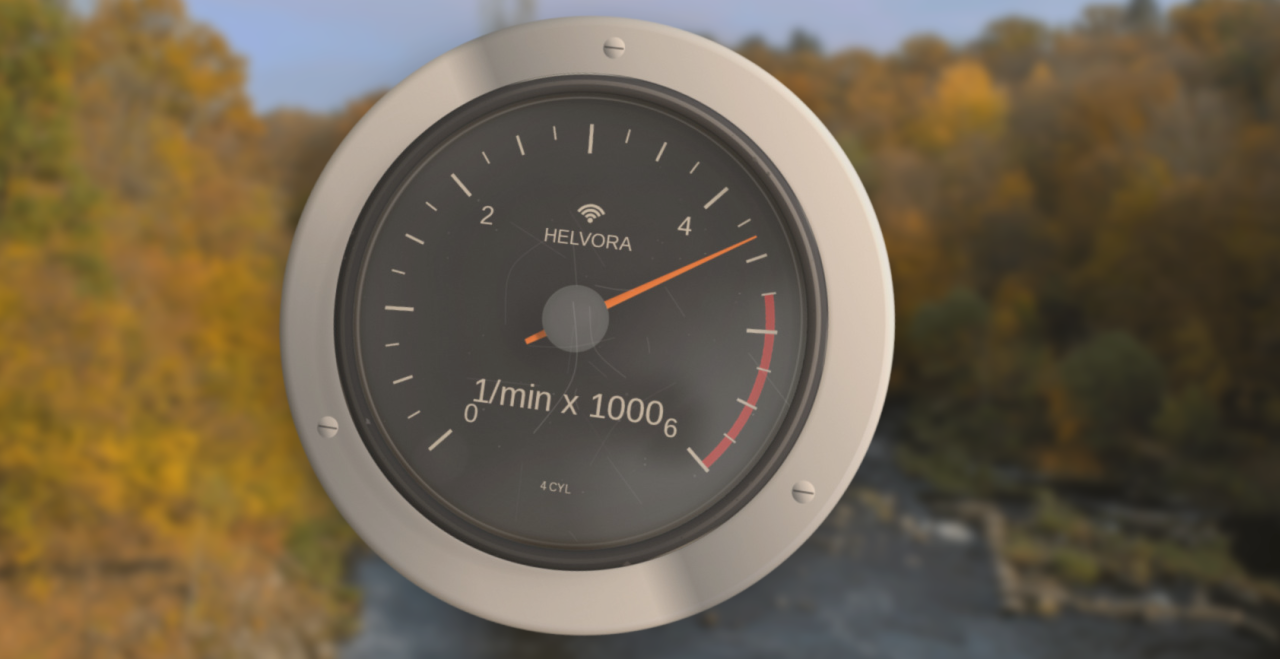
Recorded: 4375,rpm
